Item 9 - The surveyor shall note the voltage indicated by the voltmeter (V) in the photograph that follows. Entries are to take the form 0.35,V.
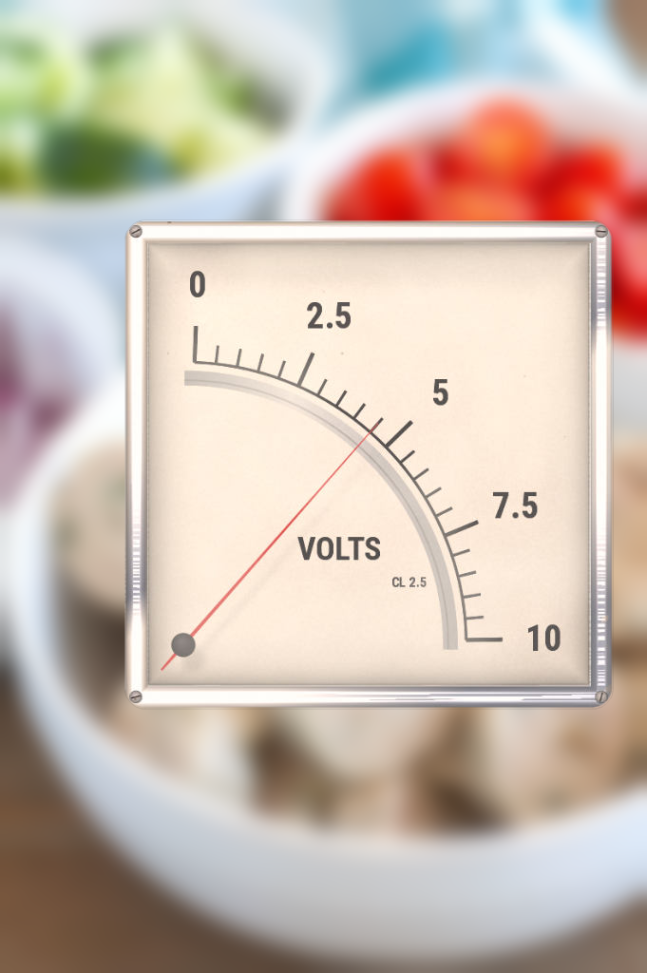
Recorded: 4.5,V
